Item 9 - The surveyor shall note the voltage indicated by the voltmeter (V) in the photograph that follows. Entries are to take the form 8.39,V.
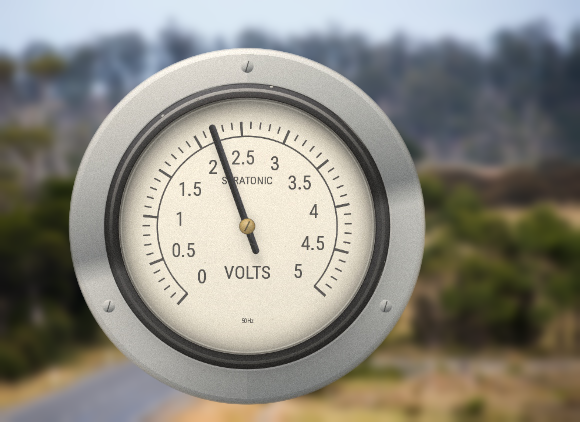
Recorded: 2.2,V
